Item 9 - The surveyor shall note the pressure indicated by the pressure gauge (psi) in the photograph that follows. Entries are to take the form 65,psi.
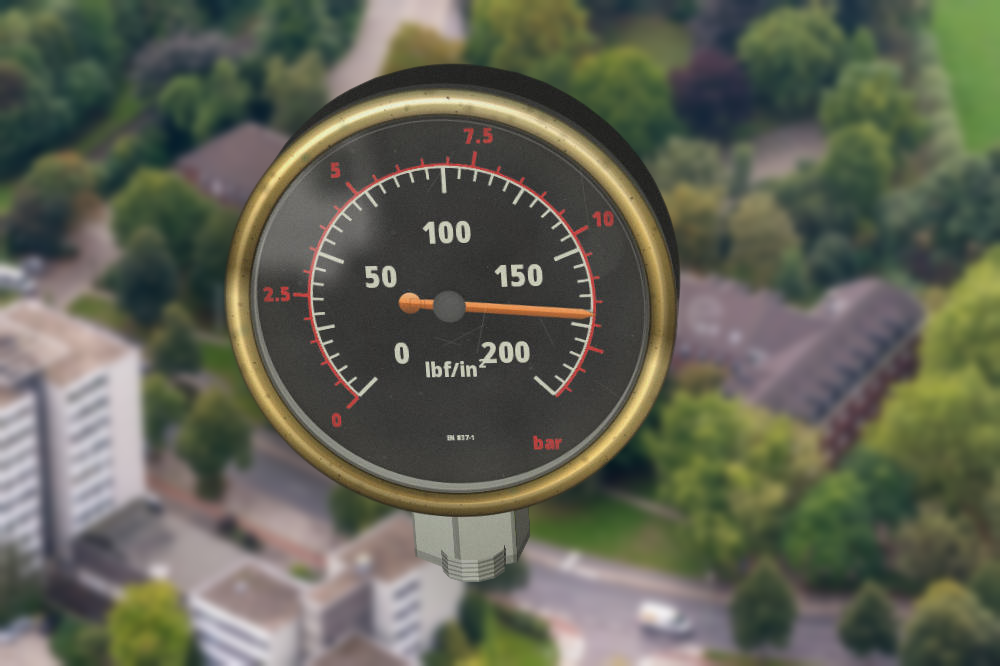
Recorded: 170,psi
